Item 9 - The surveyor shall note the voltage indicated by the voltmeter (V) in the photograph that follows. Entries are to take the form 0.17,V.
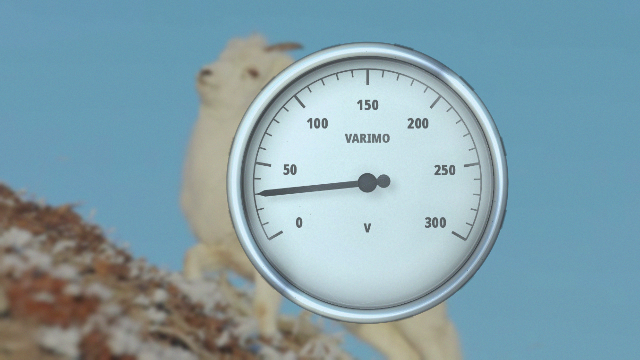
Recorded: 30,V
